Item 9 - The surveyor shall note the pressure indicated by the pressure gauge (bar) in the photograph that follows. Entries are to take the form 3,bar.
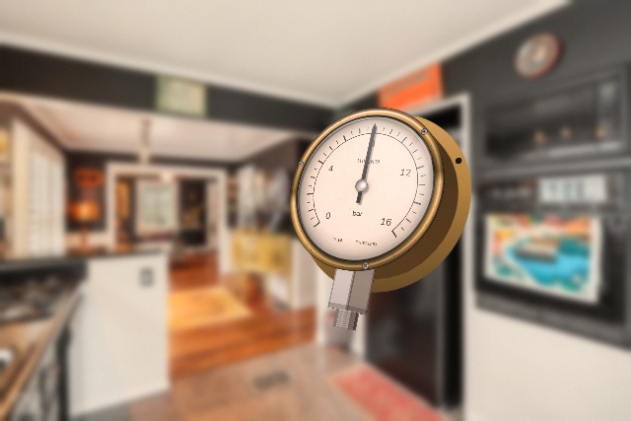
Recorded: 8,bar
